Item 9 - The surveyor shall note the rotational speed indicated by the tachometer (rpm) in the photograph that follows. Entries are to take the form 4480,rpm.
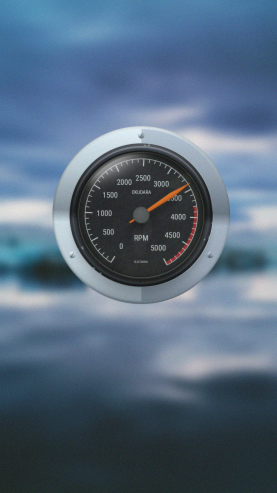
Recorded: 3400,rpm
